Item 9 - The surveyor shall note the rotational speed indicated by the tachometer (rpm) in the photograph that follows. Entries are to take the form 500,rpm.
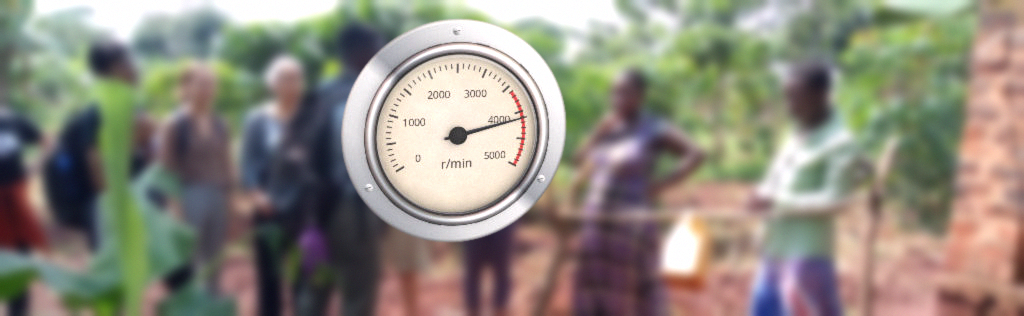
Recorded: 4100,rpm
